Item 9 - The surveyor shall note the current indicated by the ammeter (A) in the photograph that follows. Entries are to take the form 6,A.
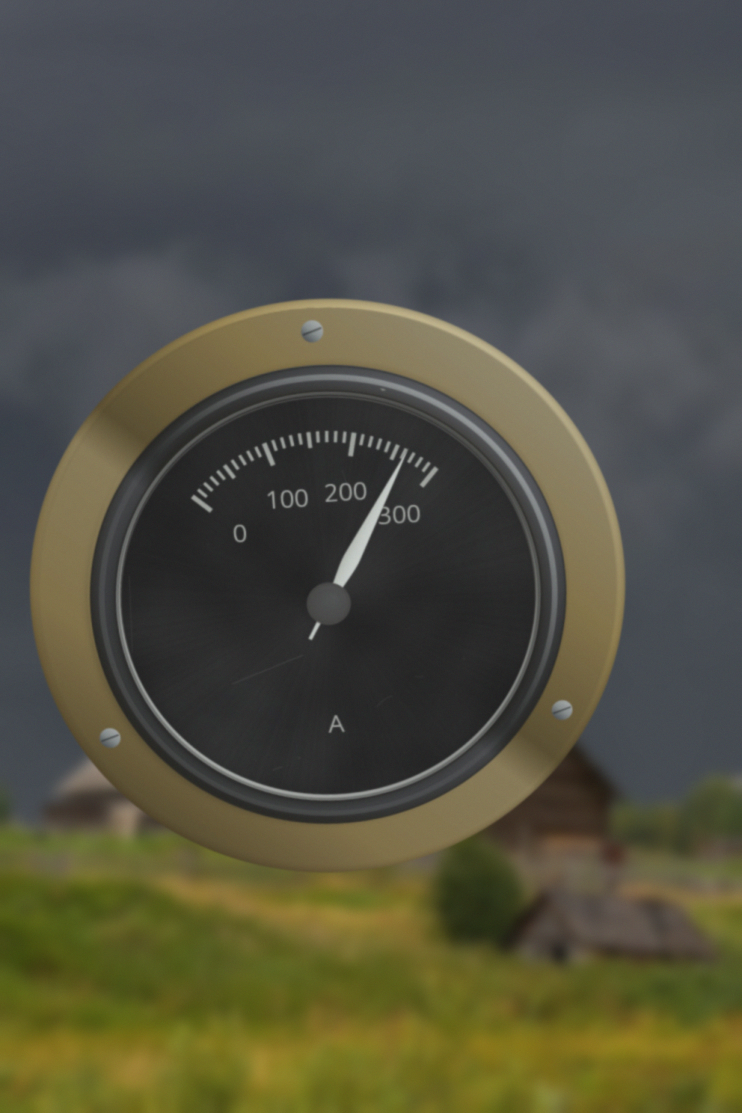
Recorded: 260,A
